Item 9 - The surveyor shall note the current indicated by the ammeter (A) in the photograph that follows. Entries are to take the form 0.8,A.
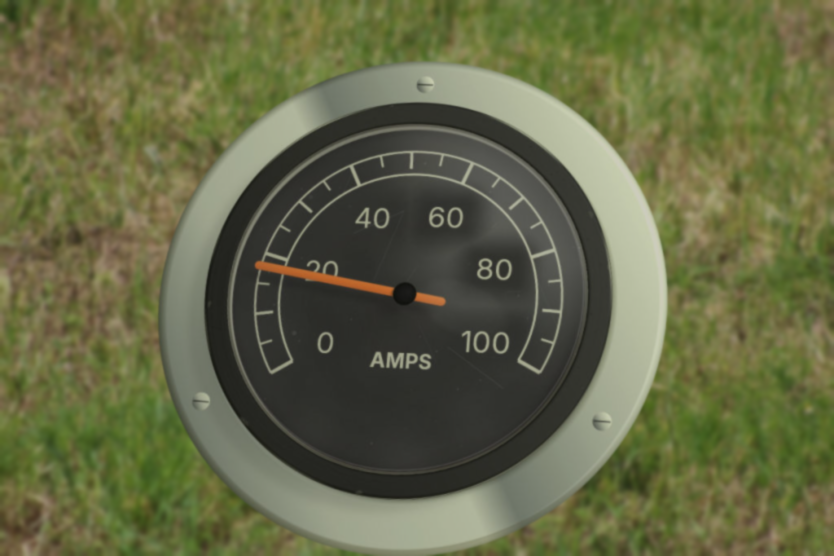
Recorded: 17.5,A
